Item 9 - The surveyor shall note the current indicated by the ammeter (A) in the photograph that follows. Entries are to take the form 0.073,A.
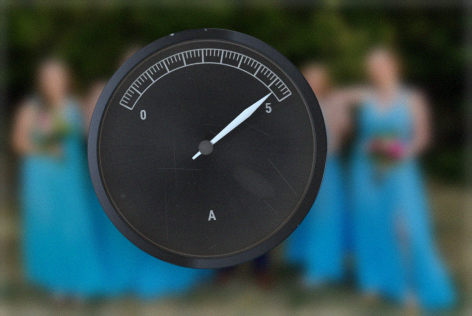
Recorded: 4.7,A
